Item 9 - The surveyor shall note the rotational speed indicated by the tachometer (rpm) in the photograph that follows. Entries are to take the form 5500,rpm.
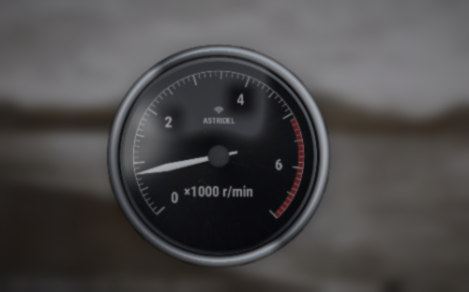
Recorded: 800,rpm
